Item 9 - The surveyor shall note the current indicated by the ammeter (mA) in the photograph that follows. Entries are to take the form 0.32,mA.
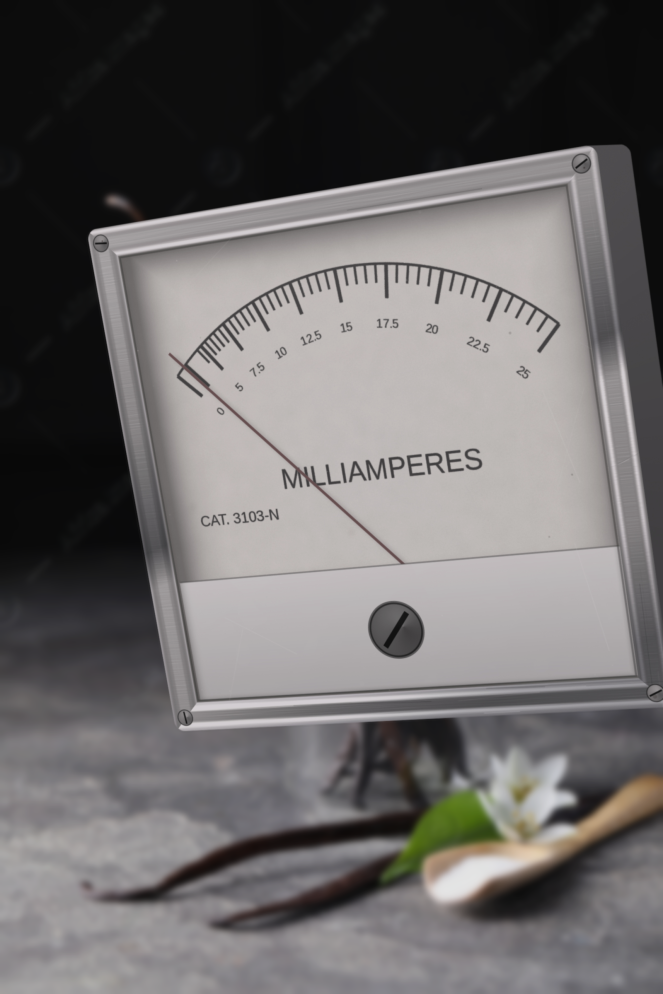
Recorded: 2.5,mA
